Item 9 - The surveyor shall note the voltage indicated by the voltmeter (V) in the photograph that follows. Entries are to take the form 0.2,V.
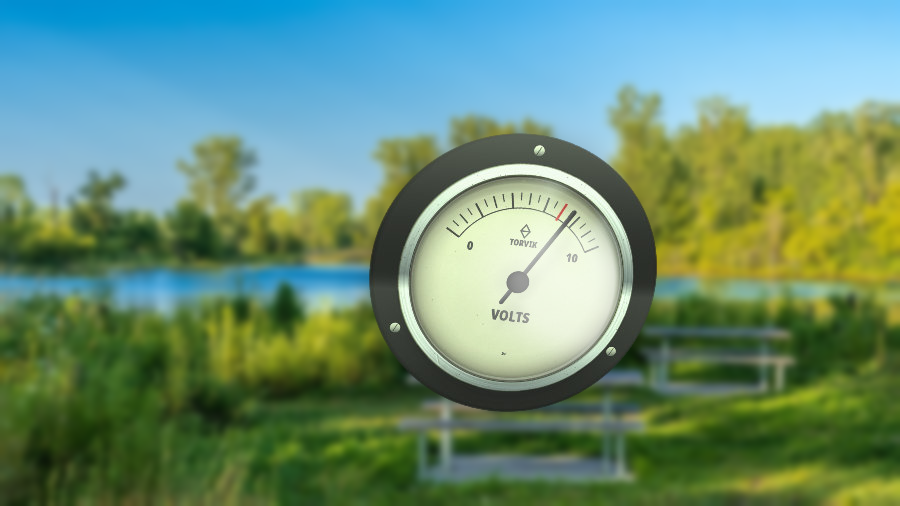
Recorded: 7.5,V
